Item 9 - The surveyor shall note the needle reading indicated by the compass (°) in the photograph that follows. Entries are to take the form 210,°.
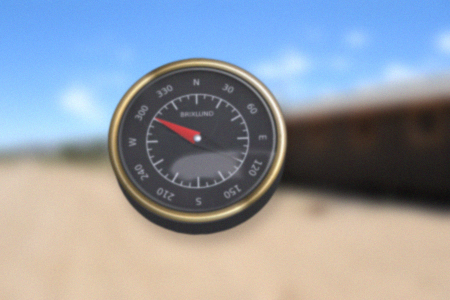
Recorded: 300,°
